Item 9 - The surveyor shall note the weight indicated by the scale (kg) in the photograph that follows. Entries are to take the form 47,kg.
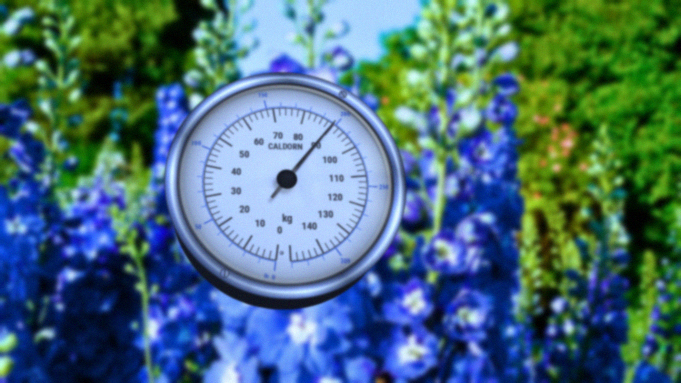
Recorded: 90,kg
